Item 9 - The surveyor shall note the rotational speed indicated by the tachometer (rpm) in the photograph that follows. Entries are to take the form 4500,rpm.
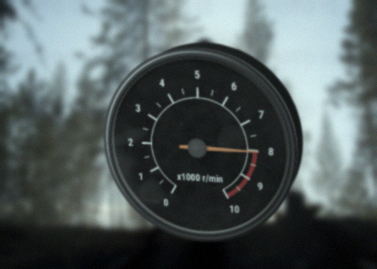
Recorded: 8000,rpm
